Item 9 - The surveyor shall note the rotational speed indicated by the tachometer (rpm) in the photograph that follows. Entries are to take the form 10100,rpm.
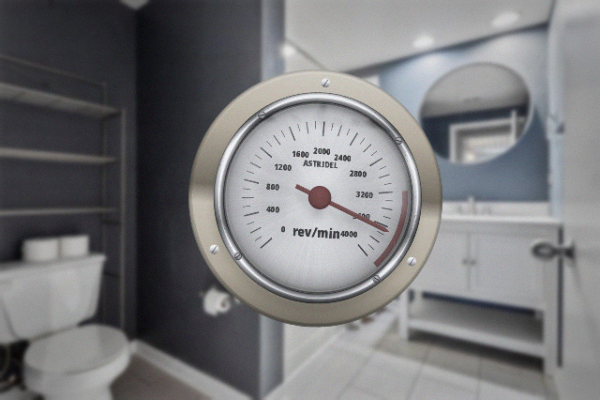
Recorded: 3650,rpm
